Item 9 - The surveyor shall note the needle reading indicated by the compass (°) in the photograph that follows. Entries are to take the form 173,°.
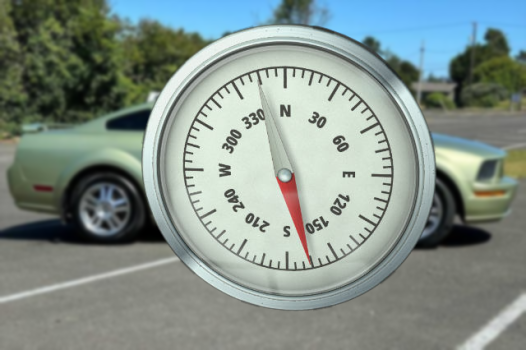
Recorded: 165,°
